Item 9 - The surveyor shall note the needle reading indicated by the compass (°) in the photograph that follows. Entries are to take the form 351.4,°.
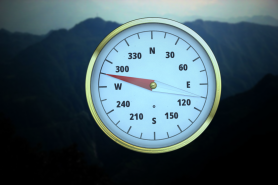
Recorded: 285,°
